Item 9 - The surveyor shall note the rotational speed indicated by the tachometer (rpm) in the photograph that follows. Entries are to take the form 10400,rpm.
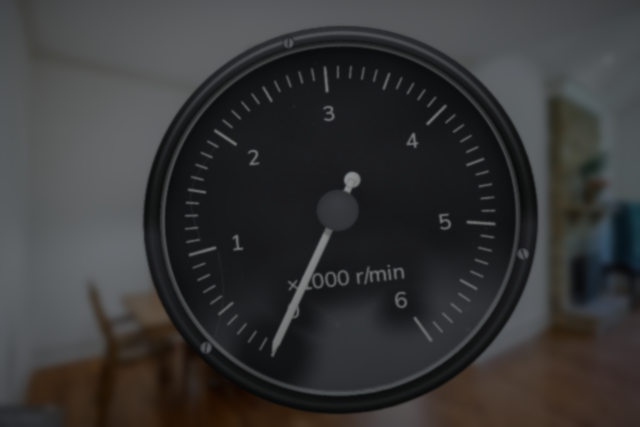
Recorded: 0,rpm
